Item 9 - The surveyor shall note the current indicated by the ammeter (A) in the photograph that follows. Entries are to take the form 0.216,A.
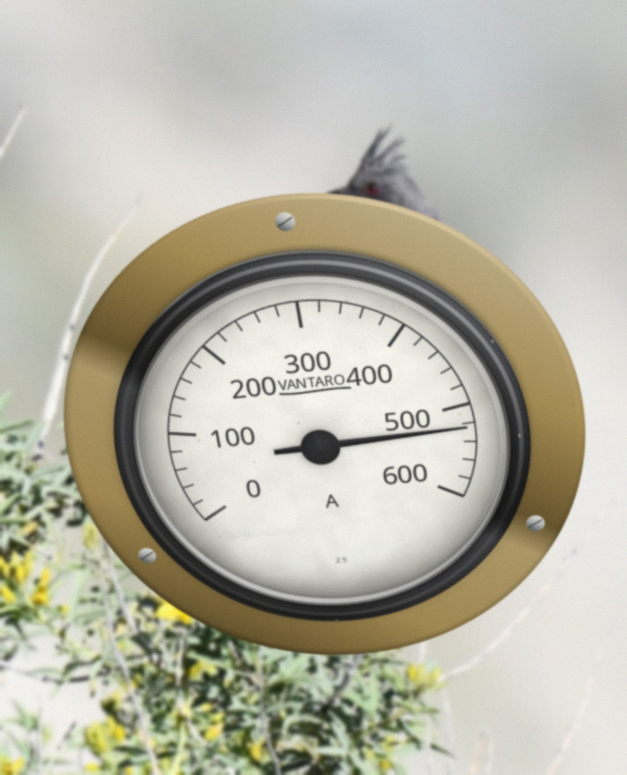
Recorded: 520,A
